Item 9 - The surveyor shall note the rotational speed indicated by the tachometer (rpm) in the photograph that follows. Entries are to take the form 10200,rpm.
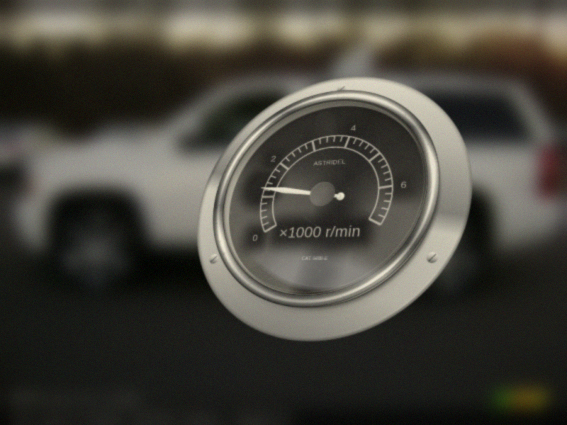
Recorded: 1200,rpm
